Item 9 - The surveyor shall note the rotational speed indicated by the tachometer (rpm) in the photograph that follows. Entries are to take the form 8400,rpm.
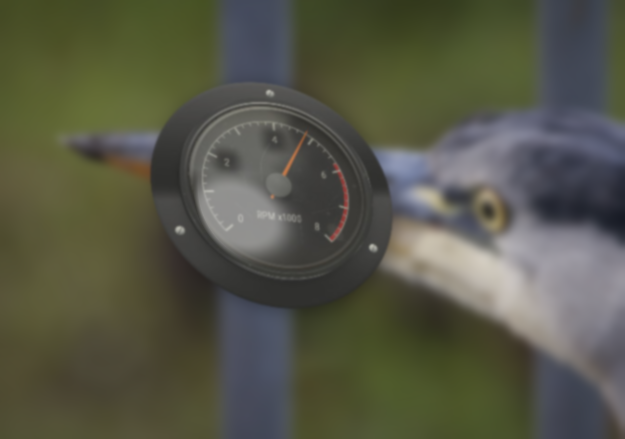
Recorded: 4800,rpm
